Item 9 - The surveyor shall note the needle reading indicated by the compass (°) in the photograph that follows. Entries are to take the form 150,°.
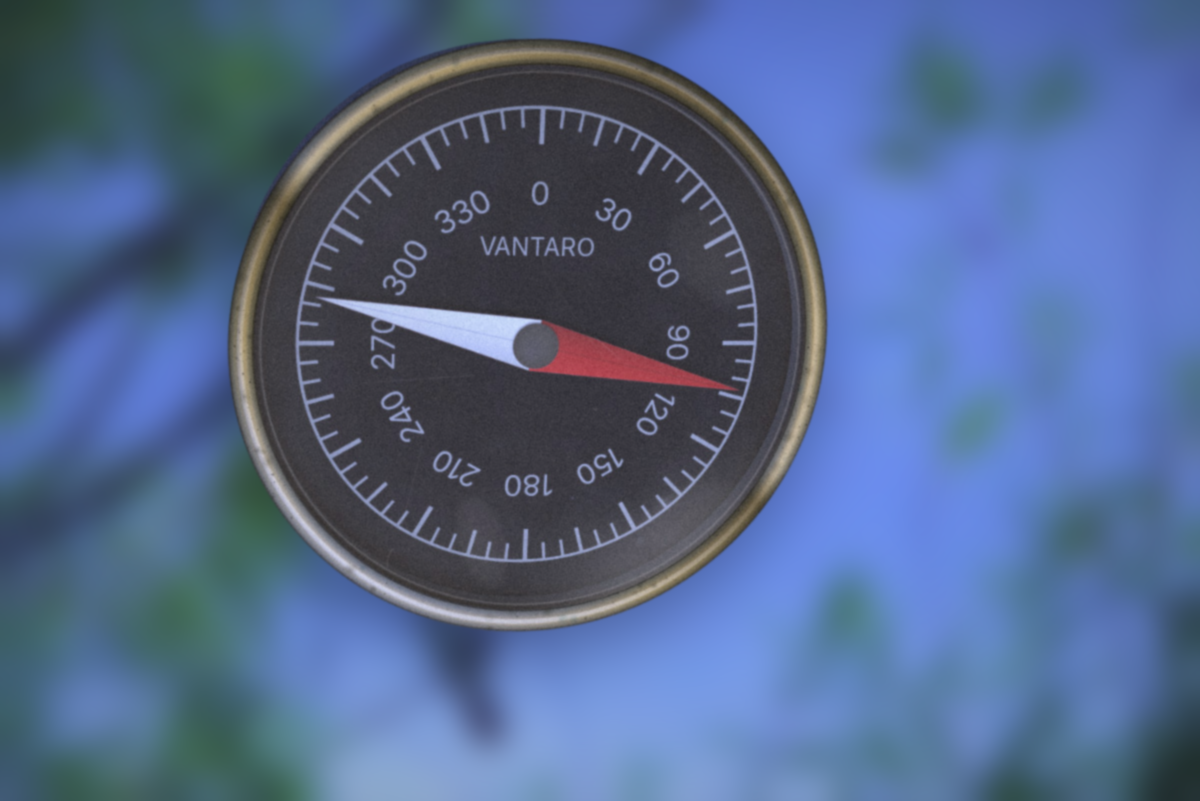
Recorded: 102.5,°
